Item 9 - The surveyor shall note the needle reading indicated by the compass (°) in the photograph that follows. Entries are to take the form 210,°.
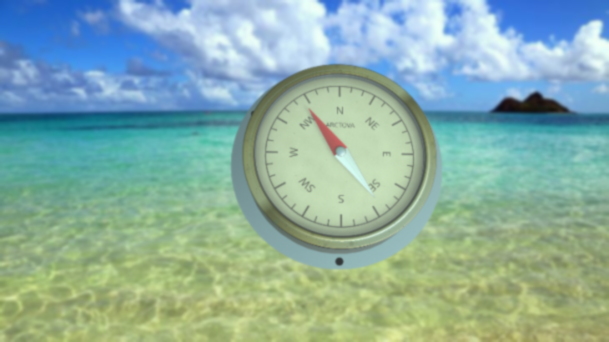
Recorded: 325,°
